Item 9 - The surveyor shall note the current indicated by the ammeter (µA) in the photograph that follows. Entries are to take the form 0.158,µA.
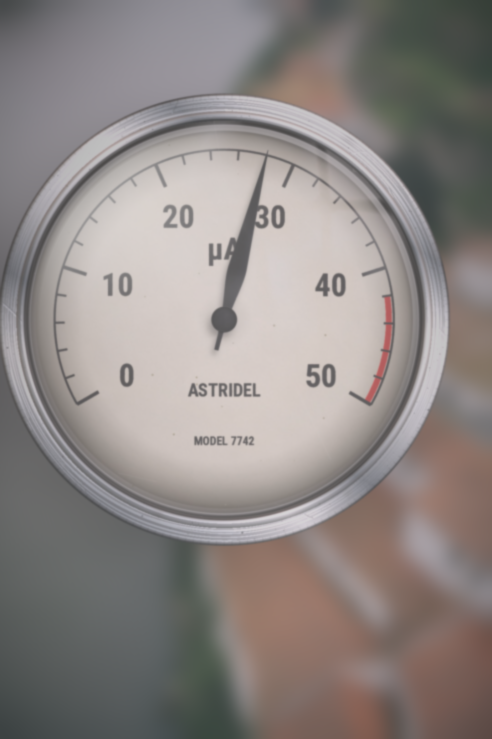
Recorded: 28,µA
